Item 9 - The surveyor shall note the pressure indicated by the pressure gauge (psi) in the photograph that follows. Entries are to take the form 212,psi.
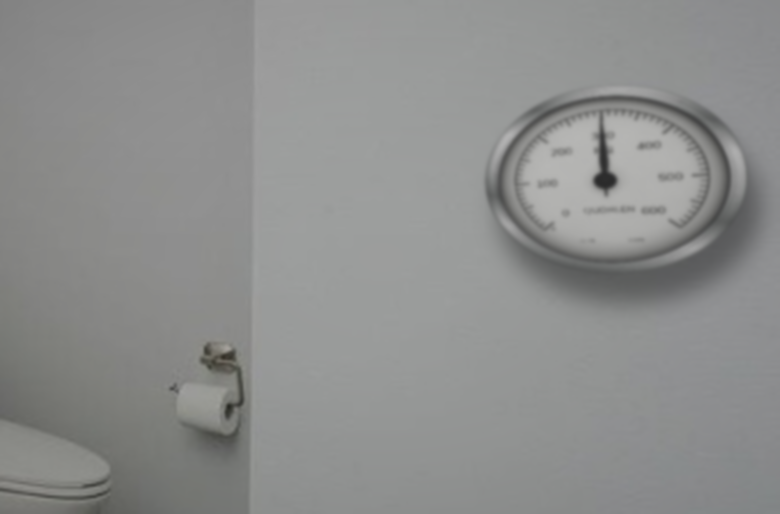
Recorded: 300,psi
